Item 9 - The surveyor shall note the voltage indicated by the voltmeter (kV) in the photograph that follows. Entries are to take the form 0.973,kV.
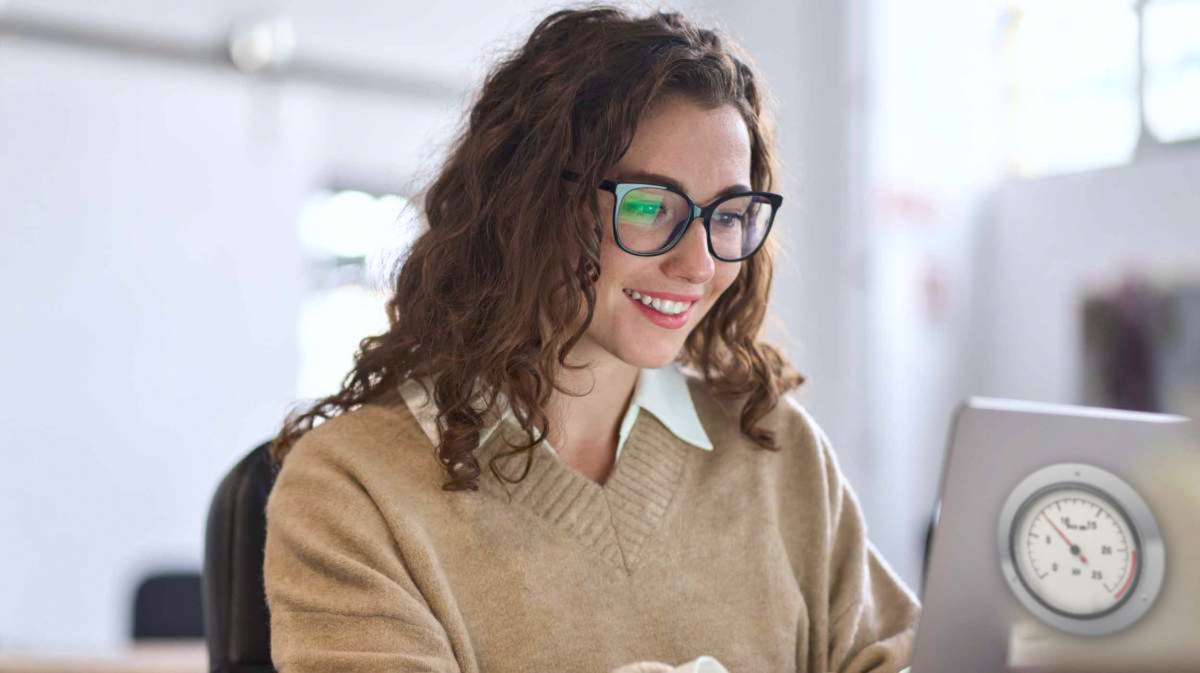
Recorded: 8,kV
